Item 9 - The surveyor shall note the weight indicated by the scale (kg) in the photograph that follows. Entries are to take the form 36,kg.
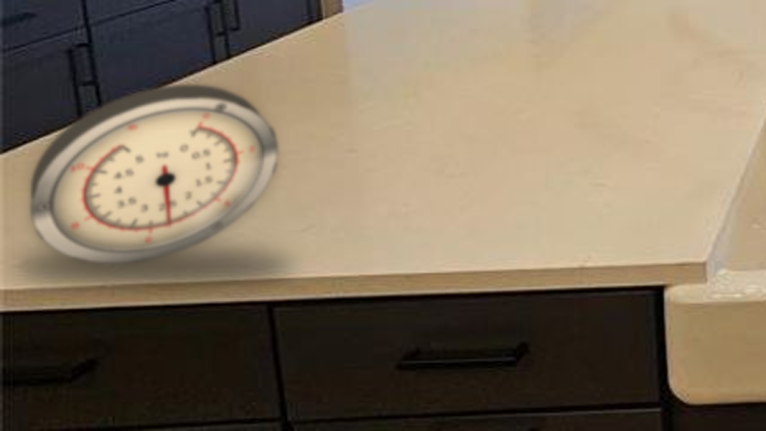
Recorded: 2.5,kg
